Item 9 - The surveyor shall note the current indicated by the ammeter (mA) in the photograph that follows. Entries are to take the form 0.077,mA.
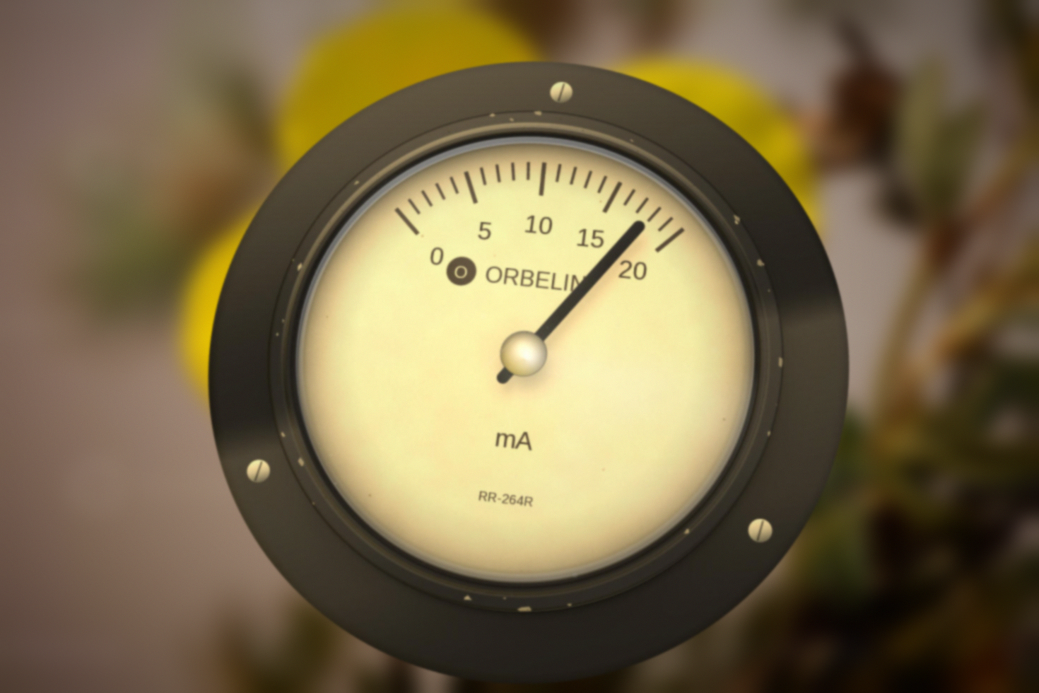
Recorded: 18,mA
